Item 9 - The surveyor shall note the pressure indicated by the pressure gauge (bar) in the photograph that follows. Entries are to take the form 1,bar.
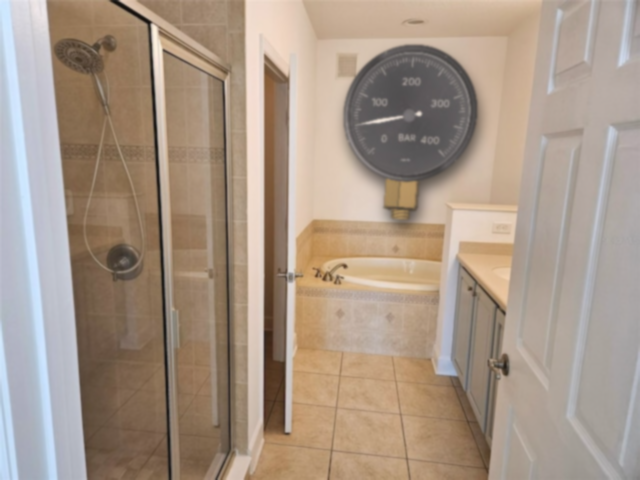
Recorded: 50,bar
